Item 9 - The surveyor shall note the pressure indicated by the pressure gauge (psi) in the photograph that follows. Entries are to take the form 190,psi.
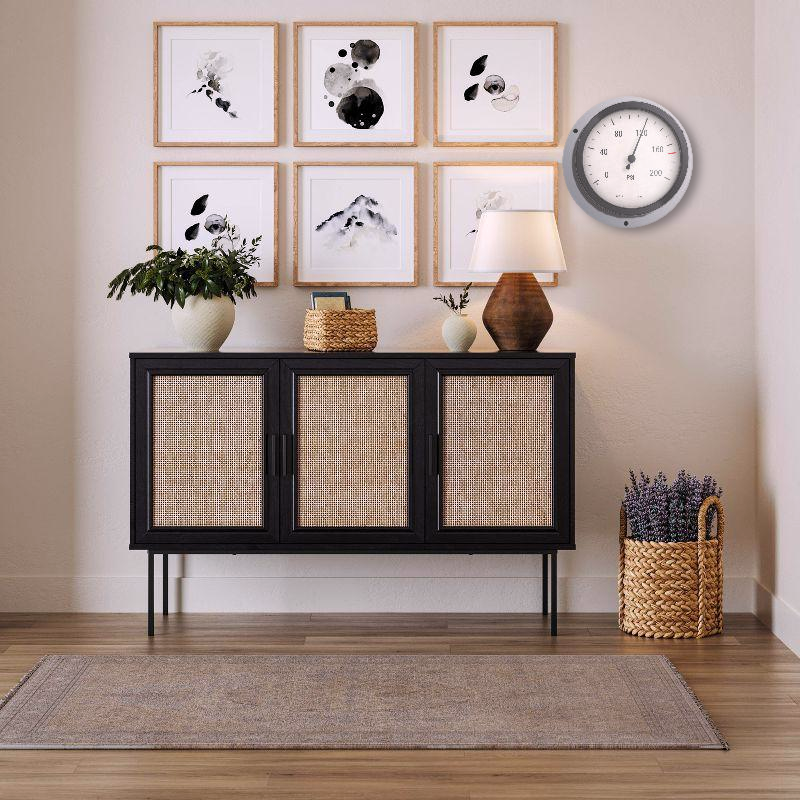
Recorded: 120,psi
